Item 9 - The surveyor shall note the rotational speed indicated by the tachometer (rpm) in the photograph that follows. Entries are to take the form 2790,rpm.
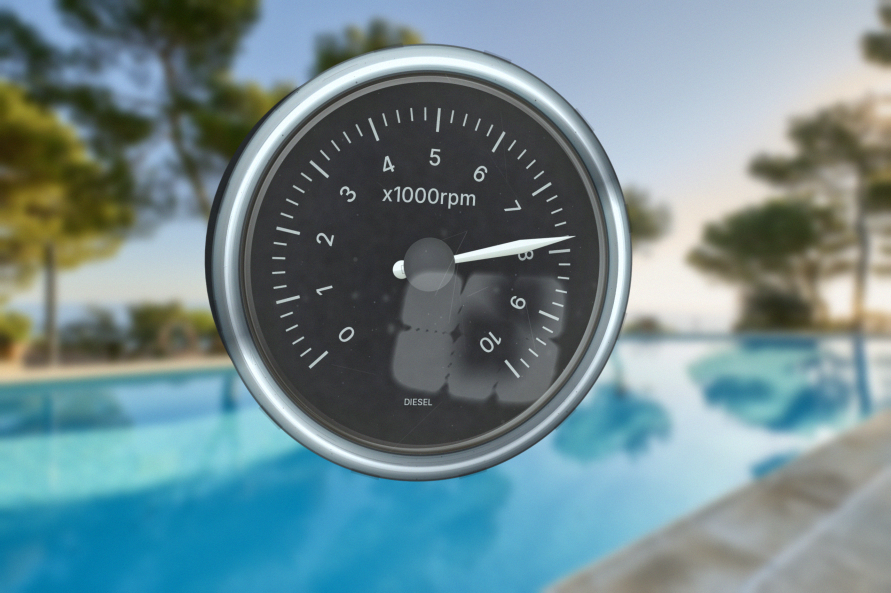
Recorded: 7800,rpm
